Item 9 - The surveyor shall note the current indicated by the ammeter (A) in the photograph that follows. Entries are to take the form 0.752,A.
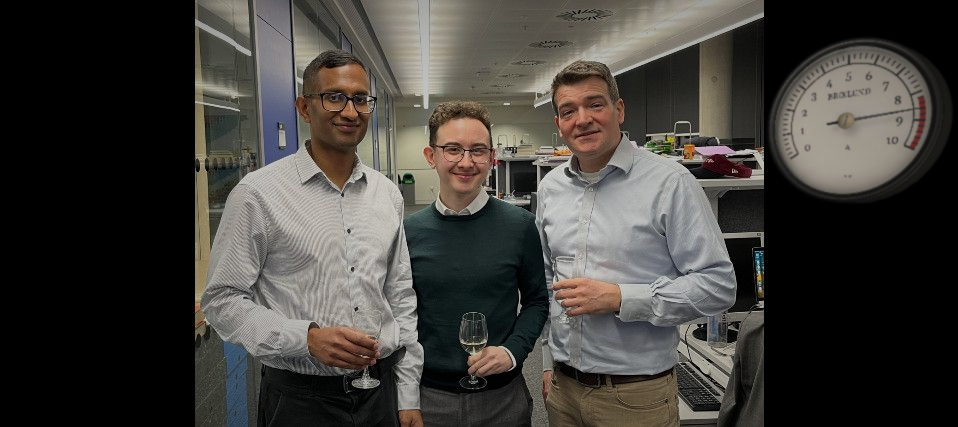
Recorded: 8.6,A
